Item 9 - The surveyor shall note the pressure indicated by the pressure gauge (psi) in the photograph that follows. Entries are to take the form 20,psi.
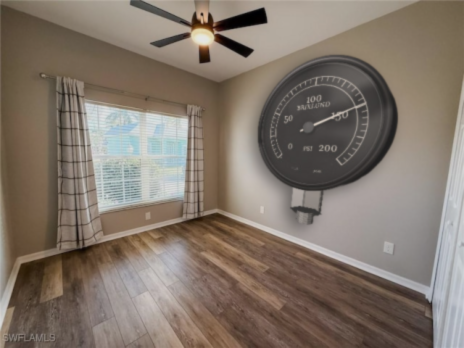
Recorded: 150,psi
